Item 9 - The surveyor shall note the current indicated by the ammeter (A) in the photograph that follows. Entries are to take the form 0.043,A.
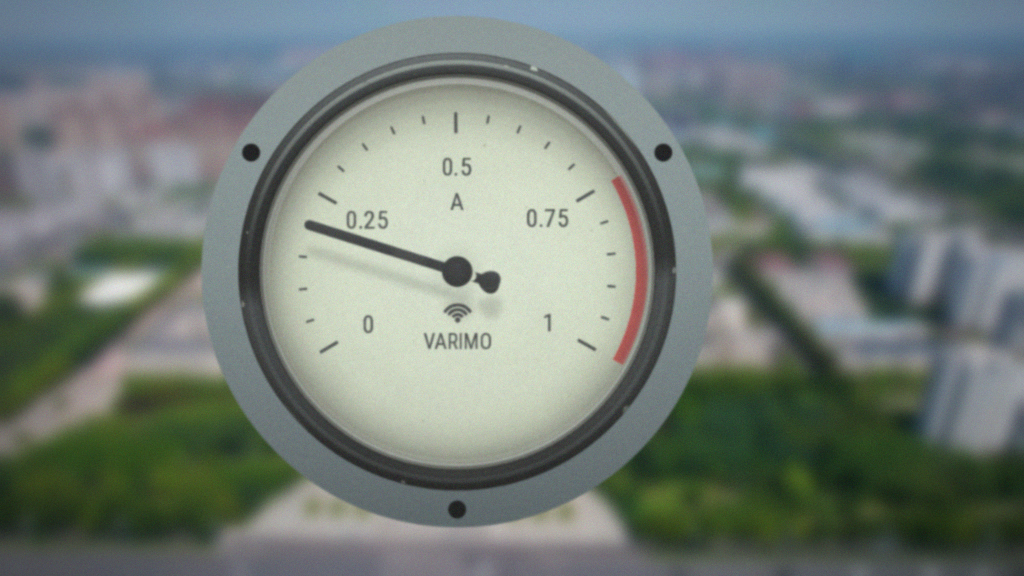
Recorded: 0.2,A
